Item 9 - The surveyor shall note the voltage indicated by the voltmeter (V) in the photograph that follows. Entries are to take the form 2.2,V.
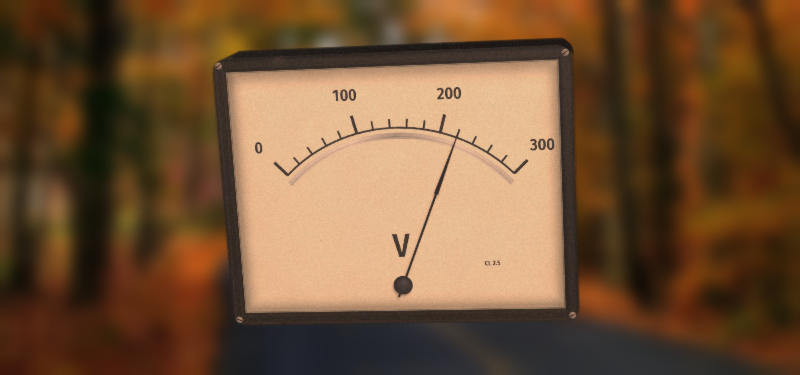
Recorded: 220,V
